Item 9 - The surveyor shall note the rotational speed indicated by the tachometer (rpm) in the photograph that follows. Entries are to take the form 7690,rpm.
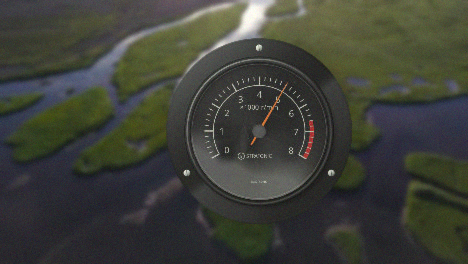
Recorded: 5000,rpm
